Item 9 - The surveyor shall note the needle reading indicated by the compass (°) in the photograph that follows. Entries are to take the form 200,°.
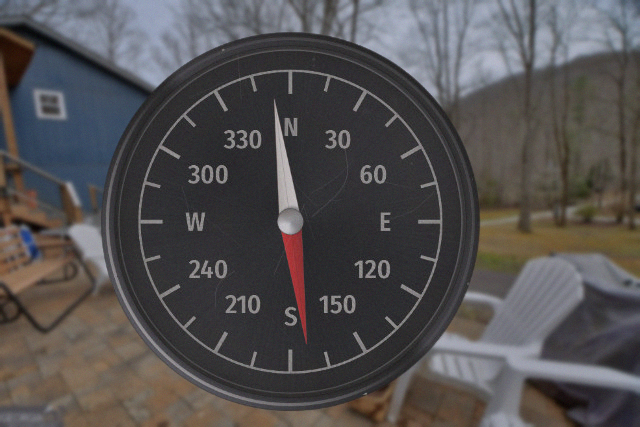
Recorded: 172.5,°
